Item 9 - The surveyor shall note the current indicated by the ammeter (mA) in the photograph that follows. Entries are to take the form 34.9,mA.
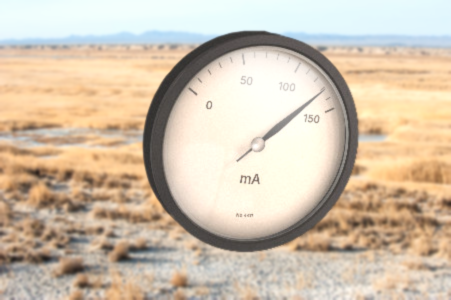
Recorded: 130,mA
